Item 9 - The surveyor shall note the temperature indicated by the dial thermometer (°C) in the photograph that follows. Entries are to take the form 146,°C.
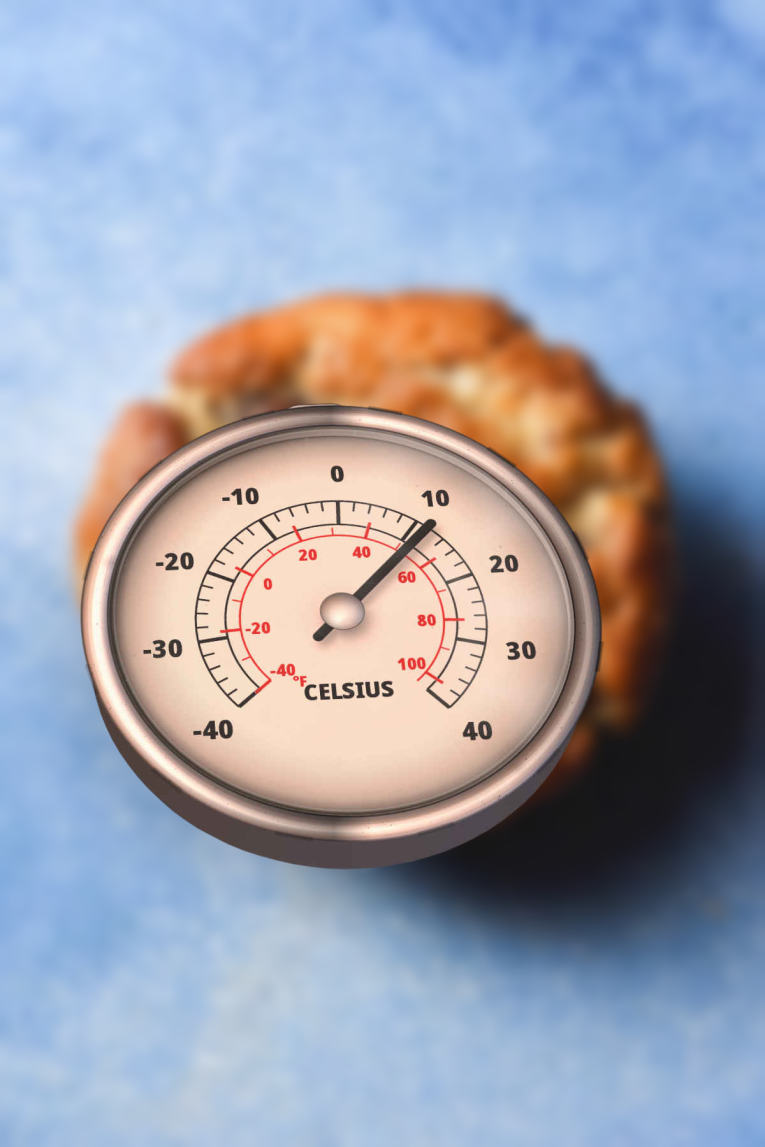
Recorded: 12,°C
